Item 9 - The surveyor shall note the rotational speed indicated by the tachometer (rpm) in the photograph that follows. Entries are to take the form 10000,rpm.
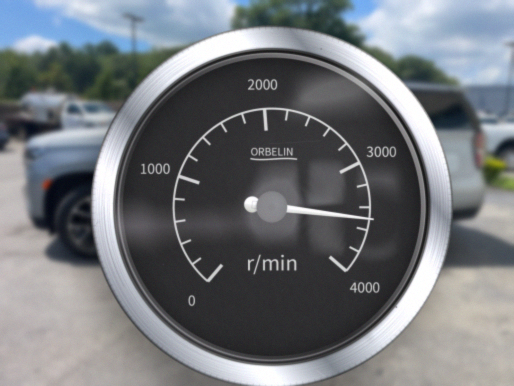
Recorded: 3500,rpm
